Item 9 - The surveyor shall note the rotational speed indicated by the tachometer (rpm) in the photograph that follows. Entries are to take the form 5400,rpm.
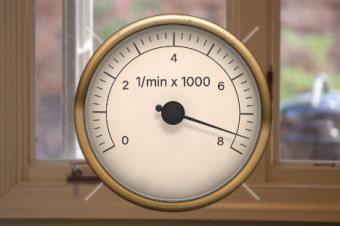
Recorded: 7600,rpm
